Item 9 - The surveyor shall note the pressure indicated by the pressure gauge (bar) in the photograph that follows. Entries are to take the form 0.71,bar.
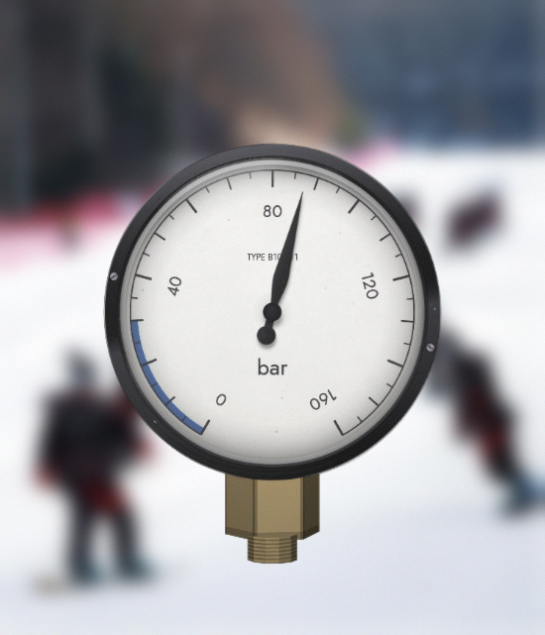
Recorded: 87.5,bar
